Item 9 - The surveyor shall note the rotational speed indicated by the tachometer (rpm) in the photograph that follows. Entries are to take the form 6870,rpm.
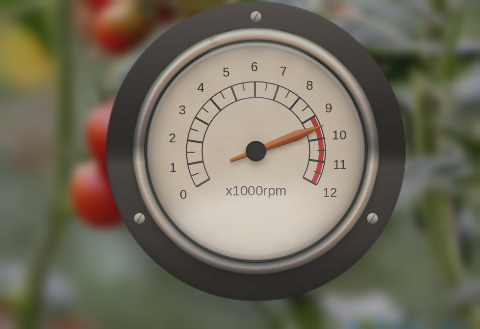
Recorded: 9500,rpm
